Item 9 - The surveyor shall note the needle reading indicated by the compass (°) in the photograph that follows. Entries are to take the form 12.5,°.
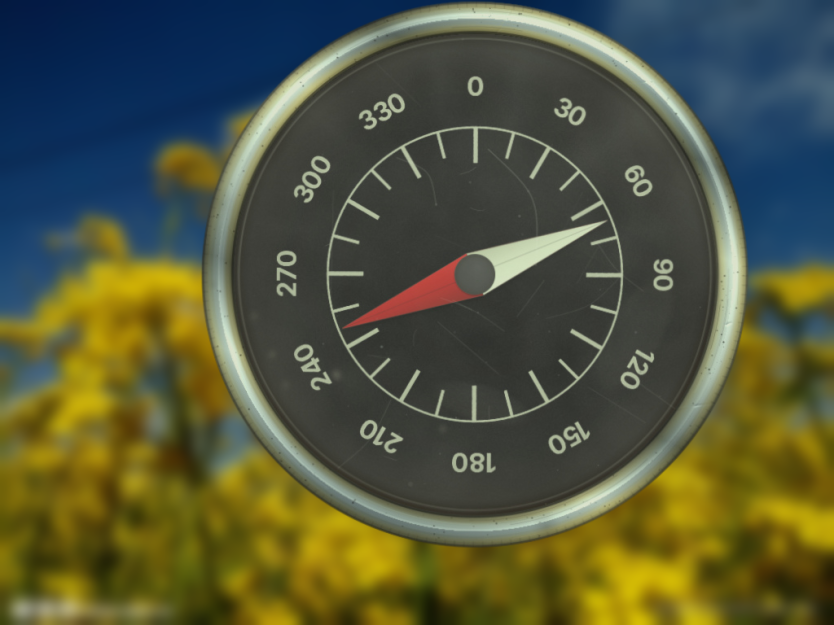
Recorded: 247.5,°
